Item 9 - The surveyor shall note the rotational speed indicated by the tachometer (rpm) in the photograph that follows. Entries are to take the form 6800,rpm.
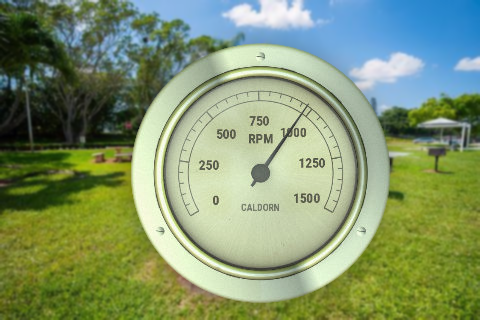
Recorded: 975,rpm
